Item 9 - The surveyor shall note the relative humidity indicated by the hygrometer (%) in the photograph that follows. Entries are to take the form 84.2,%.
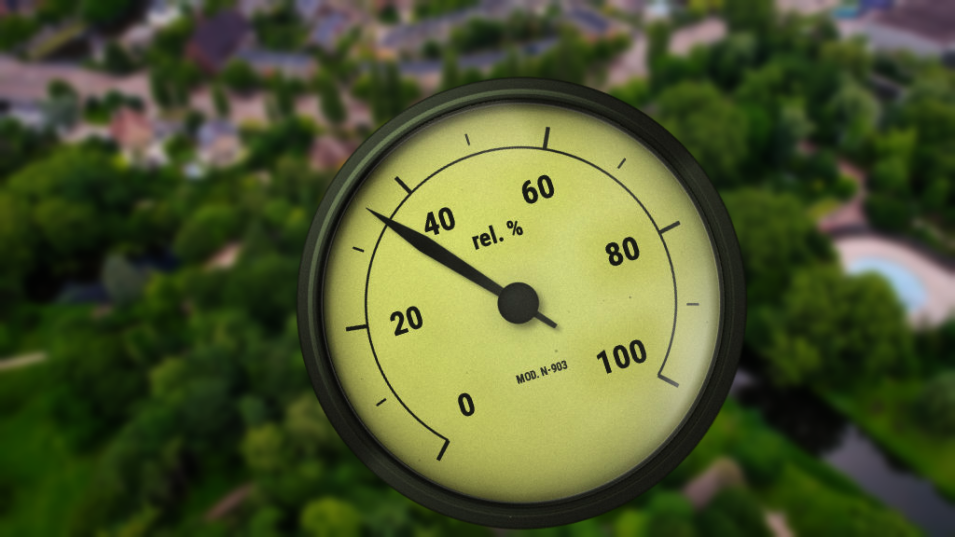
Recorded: 35,%
